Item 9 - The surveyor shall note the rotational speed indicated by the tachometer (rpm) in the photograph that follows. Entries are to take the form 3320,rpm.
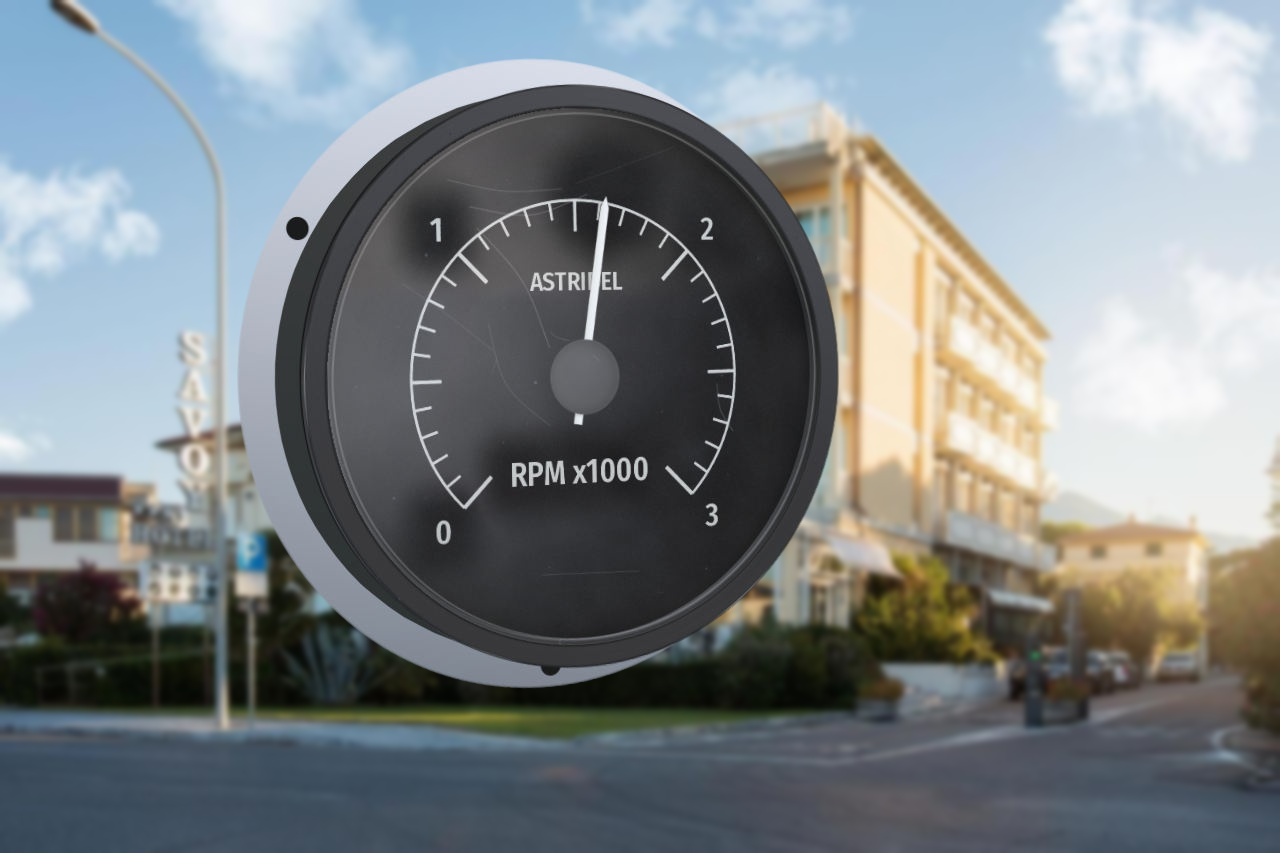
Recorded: 1600,rpm
